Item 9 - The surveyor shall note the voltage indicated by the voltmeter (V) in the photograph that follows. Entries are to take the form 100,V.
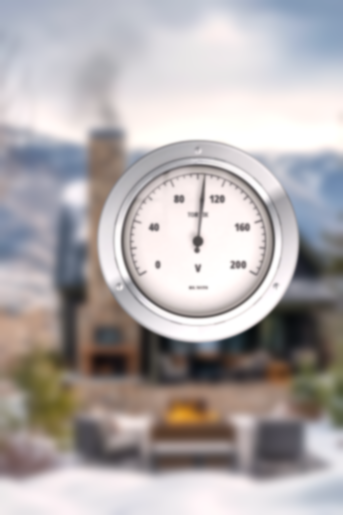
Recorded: 105,V
